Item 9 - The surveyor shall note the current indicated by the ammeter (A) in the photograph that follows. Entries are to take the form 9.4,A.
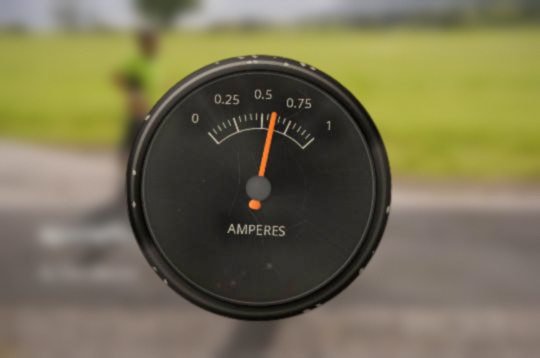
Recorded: 0.6,A
